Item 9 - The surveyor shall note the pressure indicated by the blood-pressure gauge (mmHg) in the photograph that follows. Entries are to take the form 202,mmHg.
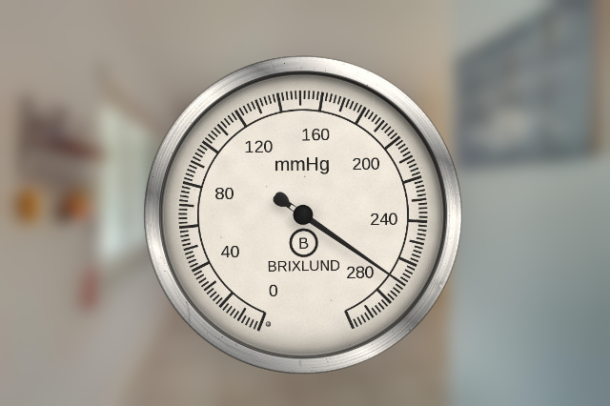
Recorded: 270,mmHg
